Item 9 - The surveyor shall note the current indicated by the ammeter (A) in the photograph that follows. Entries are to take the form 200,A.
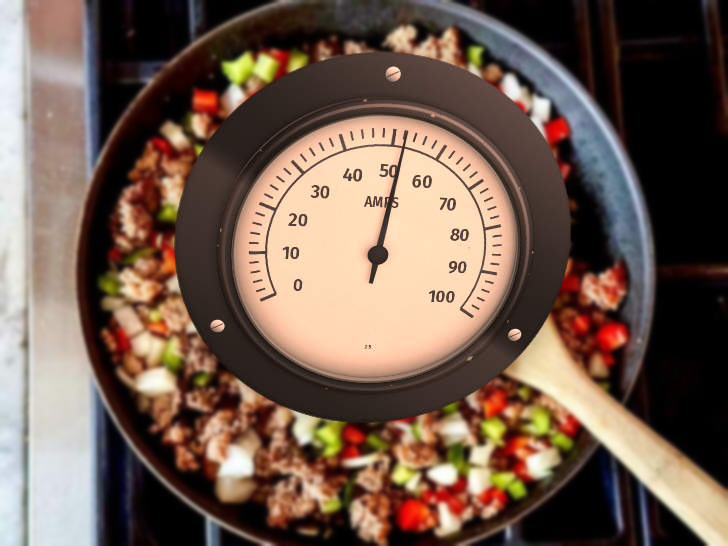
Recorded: 52,A
